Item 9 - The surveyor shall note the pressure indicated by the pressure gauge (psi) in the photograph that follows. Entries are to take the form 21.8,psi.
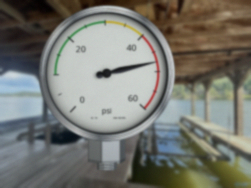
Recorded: 47.5,psi
